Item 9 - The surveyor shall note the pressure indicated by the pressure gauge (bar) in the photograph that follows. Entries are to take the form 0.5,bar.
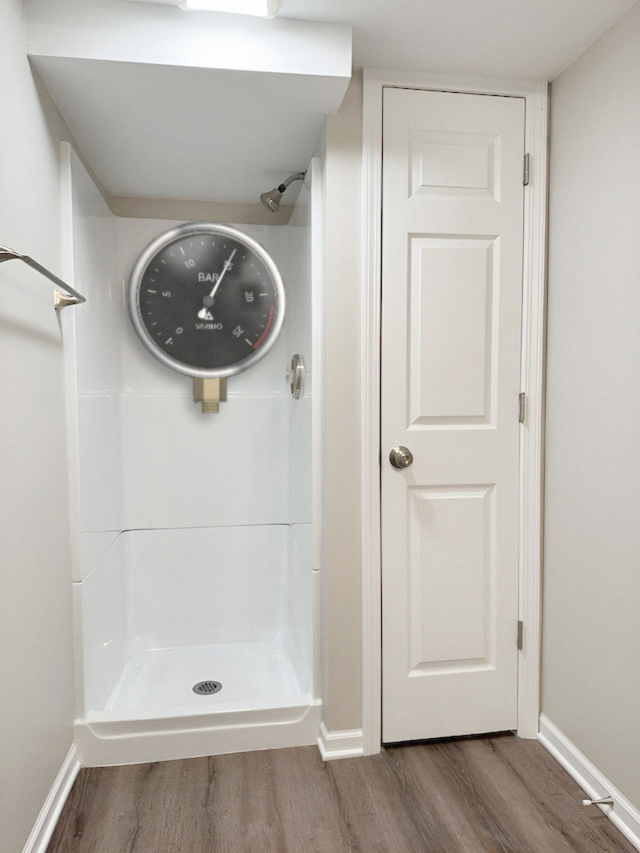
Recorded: 15,bar
